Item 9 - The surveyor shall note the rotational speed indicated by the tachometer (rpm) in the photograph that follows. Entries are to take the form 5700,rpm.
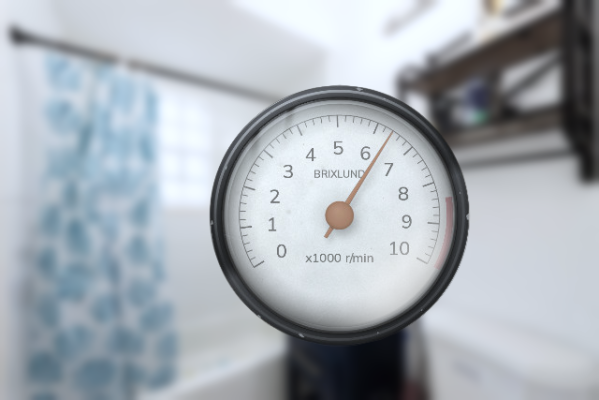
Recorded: 6400,rpm
